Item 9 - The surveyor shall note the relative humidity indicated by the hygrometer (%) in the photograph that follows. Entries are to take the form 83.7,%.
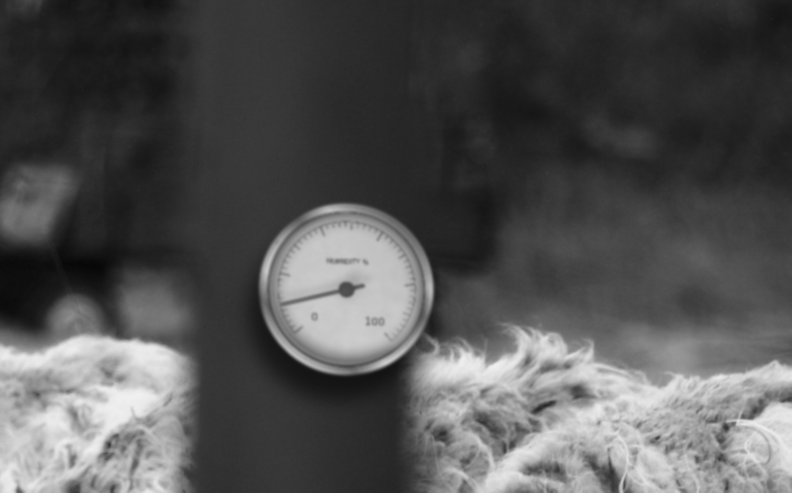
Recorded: 10,%
